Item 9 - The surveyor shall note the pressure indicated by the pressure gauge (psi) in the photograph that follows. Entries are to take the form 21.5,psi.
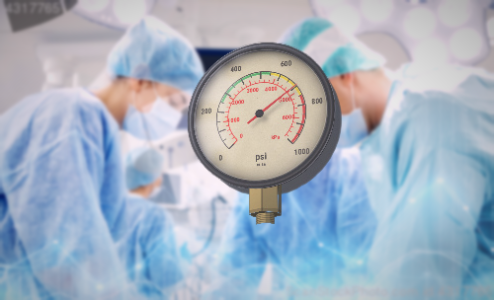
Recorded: 700,psi
